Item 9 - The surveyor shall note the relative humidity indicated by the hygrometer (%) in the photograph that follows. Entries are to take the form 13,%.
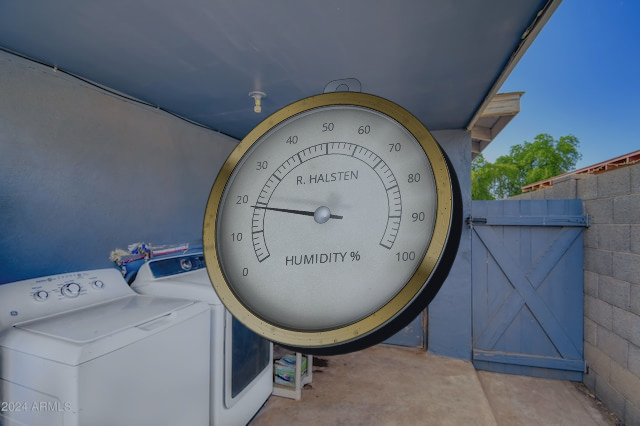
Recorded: 18,%
